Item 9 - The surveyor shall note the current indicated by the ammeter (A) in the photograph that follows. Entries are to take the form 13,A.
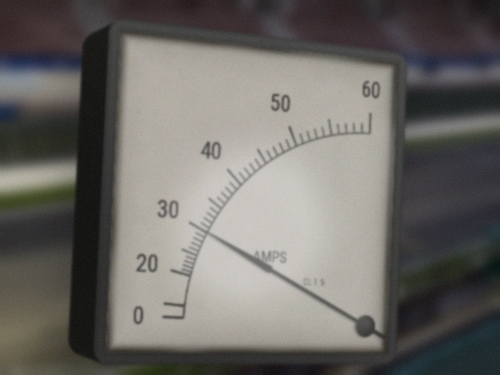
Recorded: 30,A
